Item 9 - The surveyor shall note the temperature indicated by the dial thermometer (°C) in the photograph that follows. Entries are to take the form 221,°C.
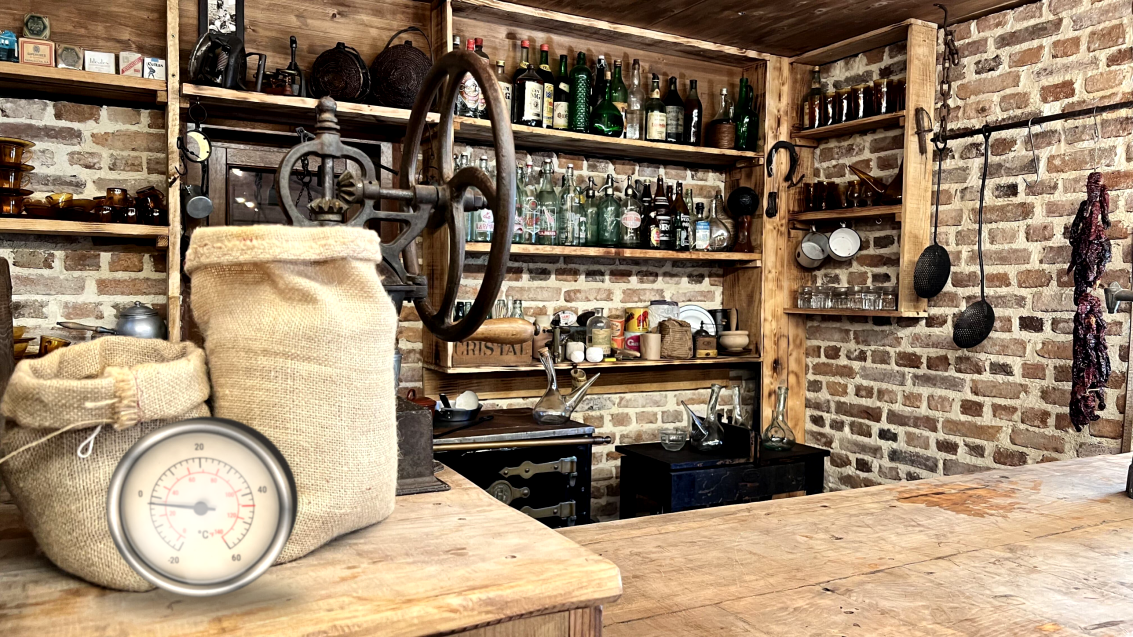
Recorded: -2,°C
